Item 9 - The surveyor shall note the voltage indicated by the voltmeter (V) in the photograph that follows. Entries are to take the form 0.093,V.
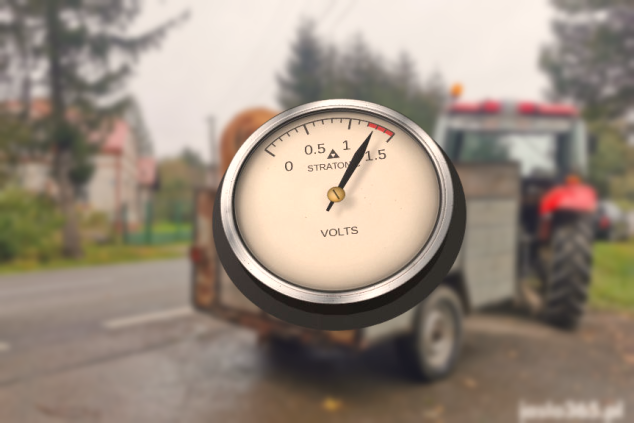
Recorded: 1.3,V
